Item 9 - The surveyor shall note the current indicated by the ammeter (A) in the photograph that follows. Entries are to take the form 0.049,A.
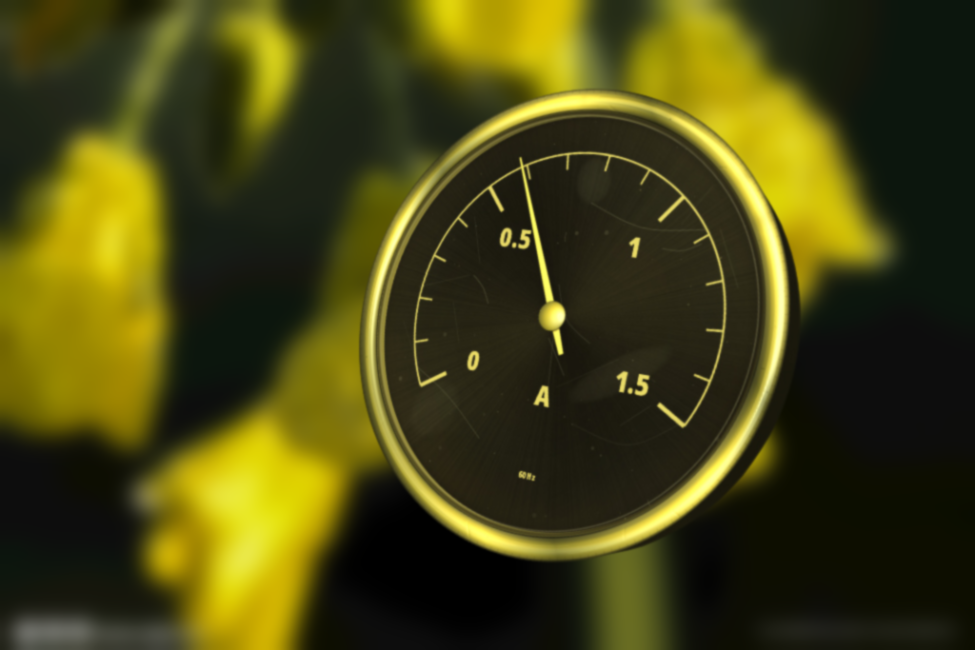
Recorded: 0.6,A
